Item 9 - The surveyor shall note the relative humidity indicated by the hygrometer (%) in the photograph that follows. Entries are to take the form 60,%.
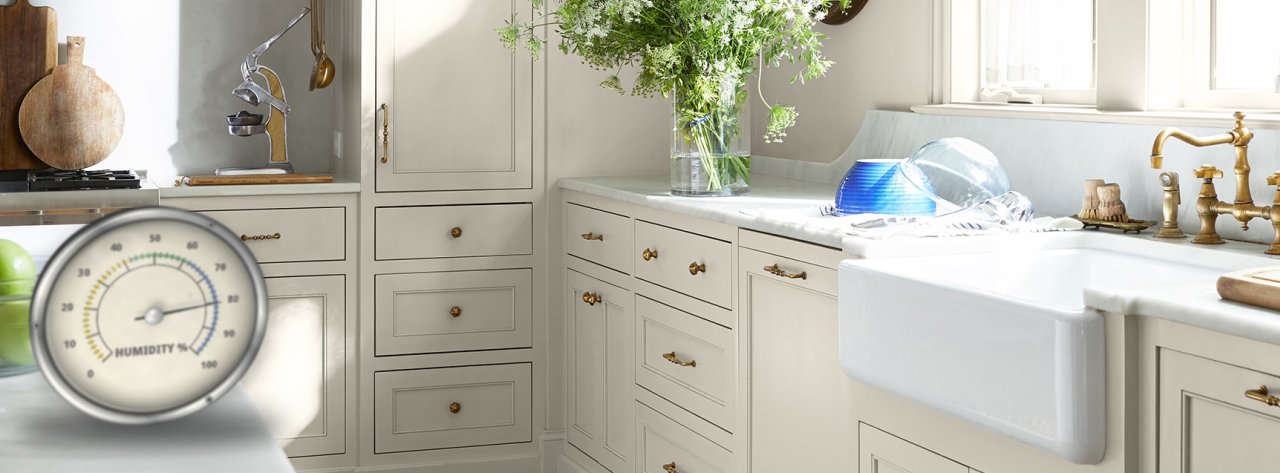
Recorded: 80,%
